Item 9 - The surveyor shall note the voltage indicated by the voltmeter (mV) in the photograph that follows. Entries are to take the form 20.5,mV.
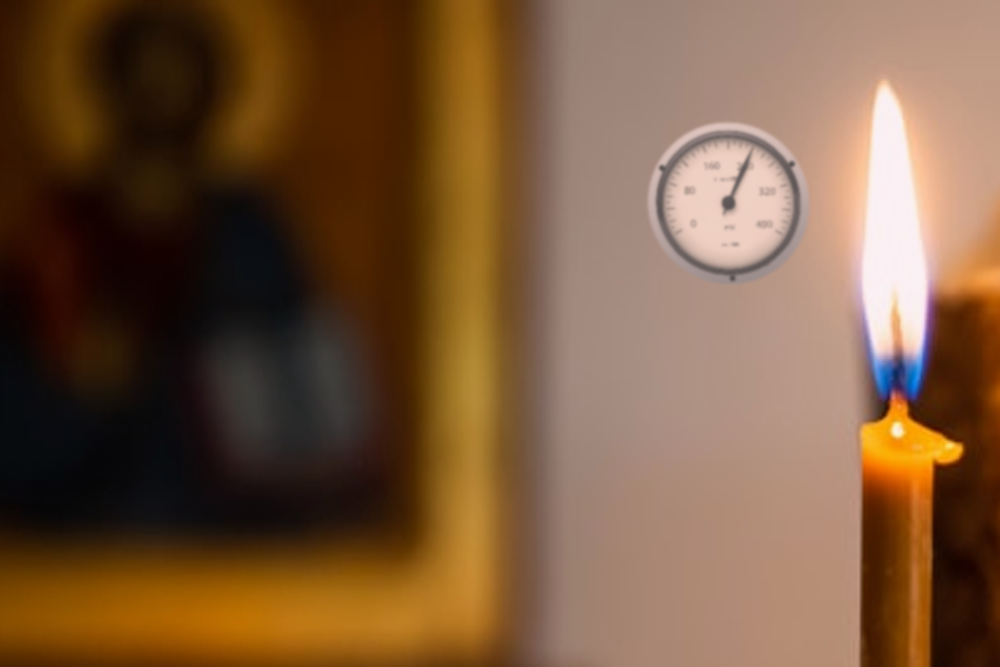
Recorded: 240,mV
